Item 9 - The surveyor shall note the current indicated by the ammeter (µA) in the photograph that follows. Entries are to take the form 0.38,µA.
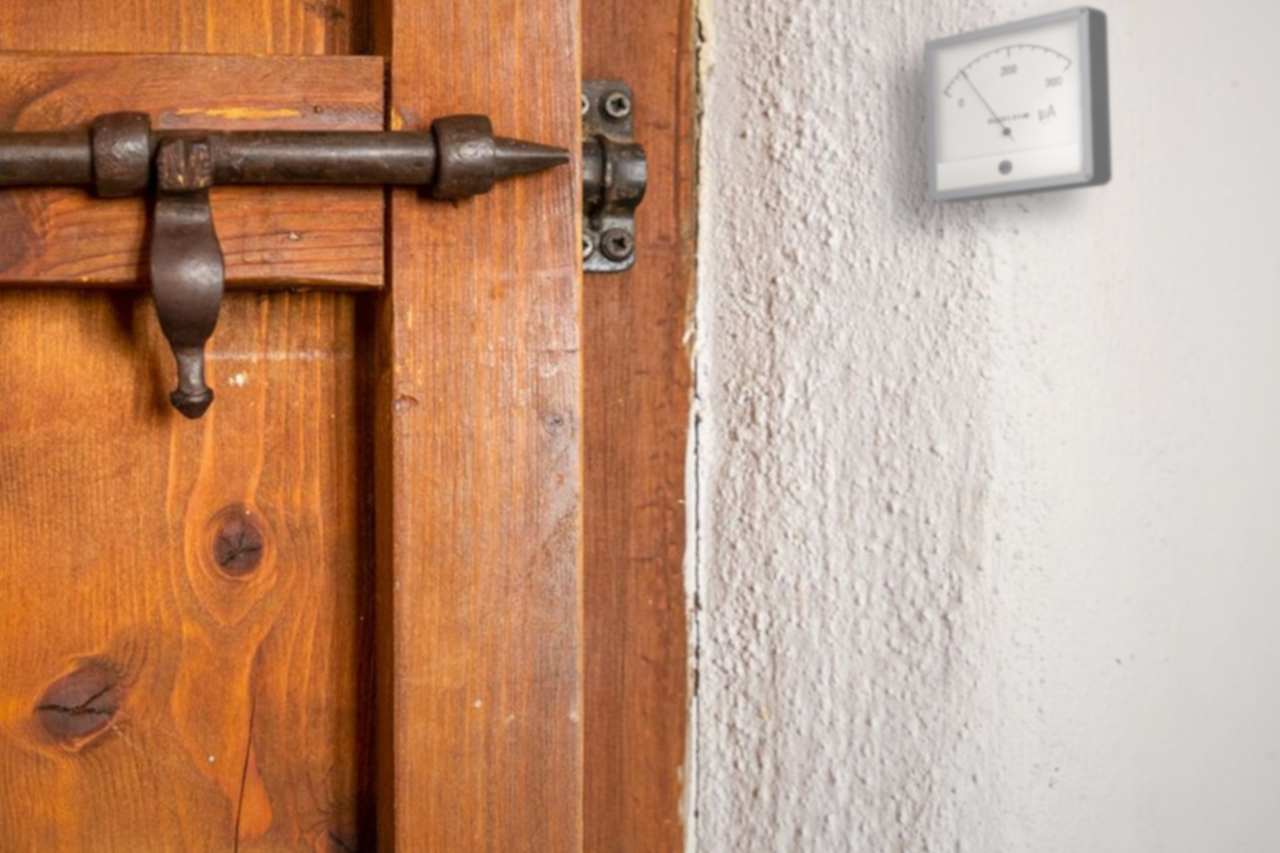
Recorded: 100,µA
